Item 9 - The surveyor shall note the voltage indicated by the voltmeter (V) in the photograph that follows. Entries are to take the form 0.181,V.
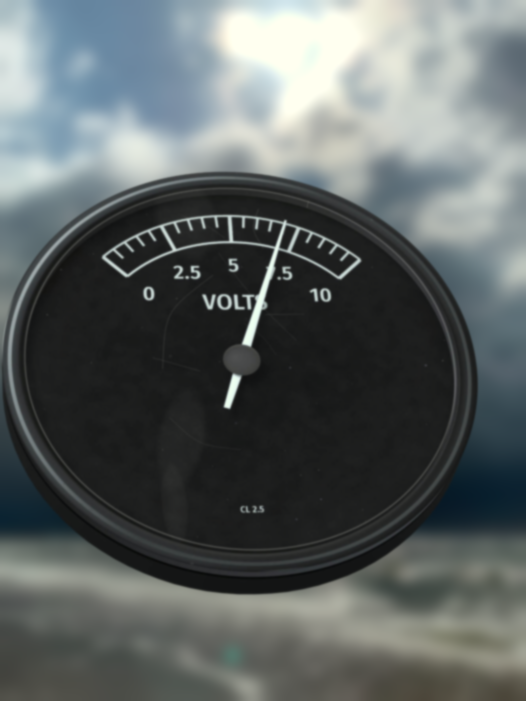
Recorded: 7,V
